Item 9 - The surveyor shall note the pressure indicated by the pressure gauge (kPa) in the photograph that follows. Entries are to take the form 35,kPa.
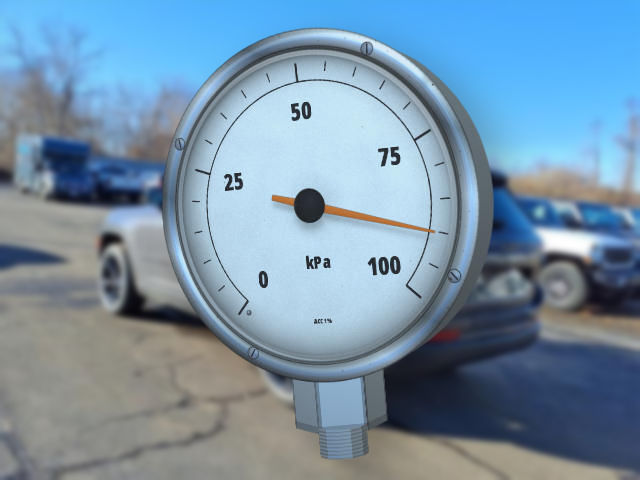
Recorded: 90,kPa
